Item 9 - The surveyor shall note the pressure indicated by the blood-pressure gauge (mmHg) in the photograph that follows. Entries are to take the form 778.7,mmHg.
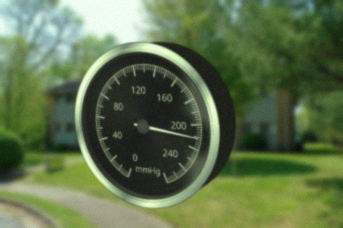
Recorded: 210,mmHg
